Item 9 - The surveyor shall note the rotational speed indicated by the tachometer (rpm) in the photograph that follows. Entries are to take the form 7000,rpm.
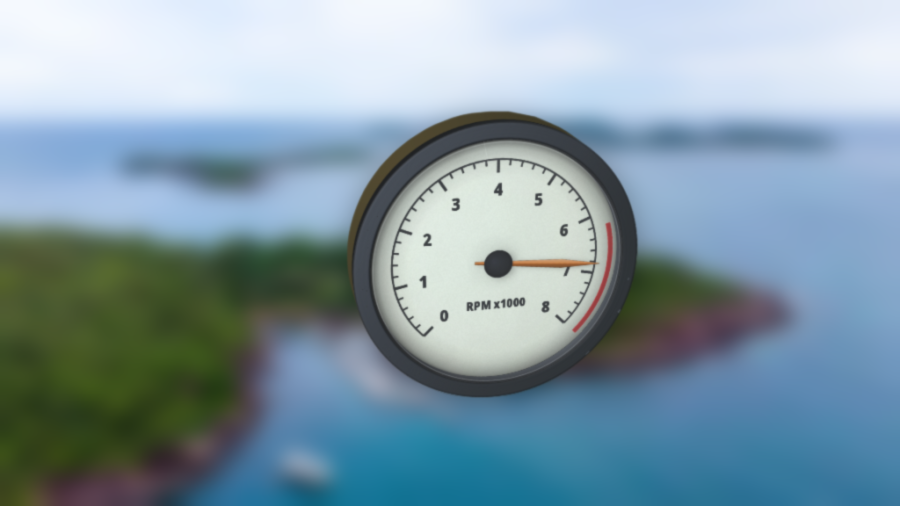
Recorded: 6800,rpm
